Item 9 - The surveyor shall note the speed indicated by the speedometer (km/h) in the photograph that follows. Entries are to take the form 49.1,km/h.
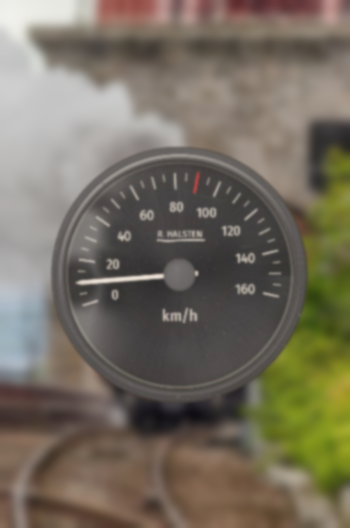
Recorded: 10,km/h
